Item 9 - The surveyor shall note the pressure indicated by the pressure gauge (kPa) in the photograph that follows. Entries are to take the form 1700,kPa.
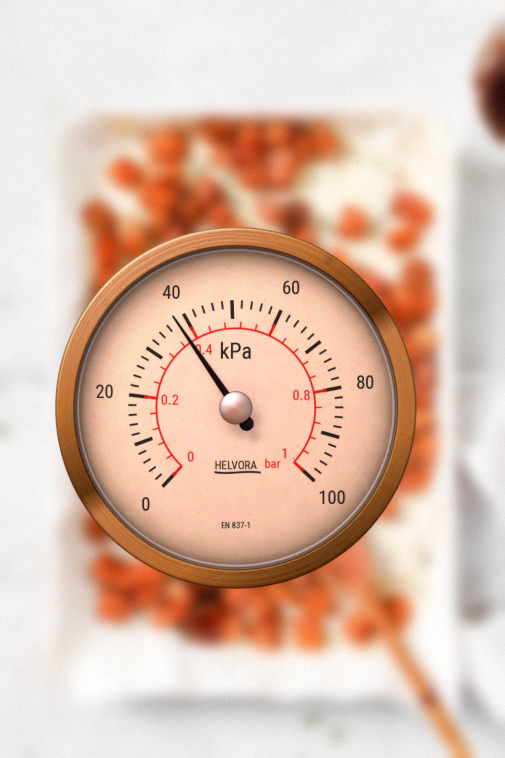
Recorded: 38,kPa
